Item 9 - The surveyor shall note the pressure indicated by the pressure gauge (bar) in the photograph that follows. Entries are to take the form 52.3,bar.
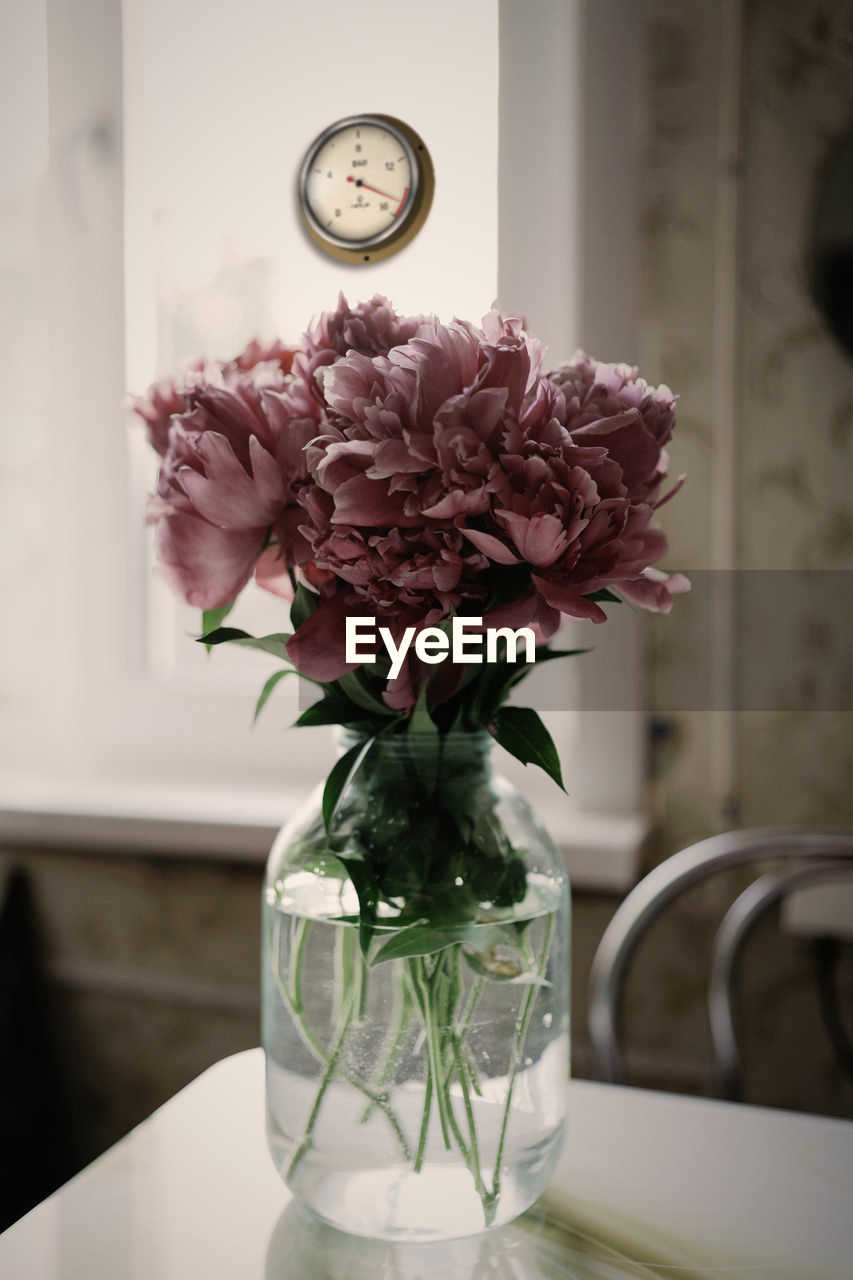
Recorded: 15,bar
